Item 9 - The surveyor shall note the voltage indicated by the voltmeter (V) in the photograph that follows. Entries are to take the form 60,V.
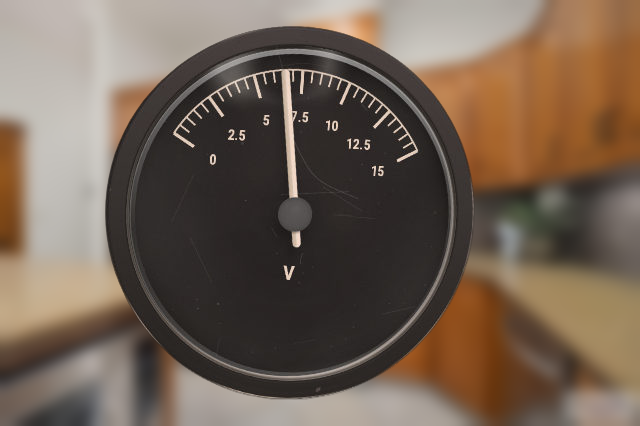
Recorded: 6.5,V
